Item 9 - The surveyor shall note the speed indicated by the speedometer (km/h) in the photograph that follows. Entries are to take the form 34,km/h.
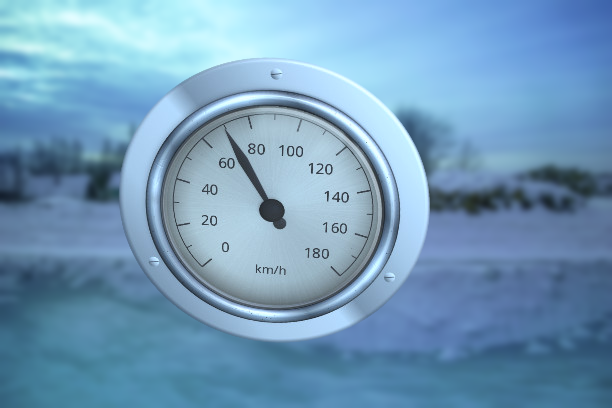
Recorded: 70,km/h
